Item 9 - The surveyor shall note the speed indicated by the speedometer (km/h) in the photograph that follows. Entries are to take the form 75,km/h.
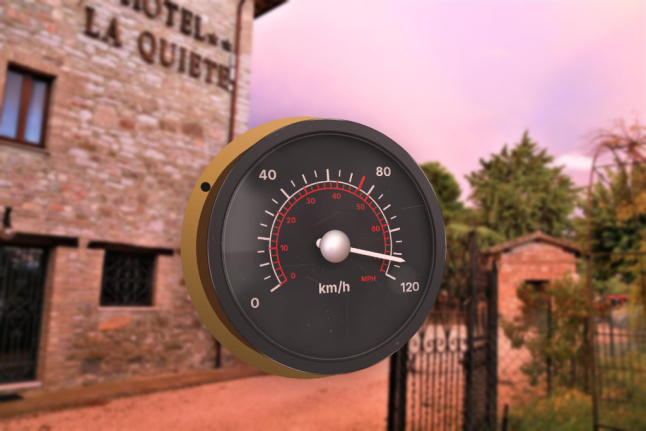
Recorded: 112.5,km/h
